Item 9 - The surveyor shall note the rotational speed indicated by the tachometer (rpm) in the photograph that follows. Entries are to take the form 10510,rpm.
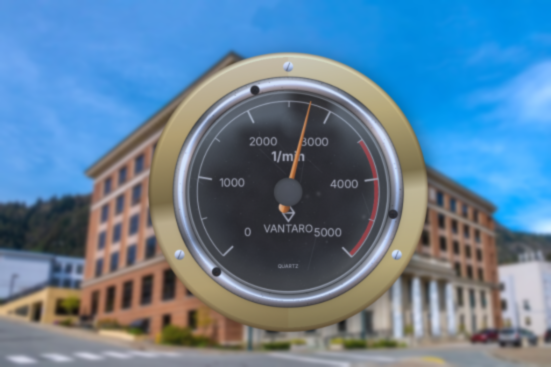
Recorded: 2750,rpm
